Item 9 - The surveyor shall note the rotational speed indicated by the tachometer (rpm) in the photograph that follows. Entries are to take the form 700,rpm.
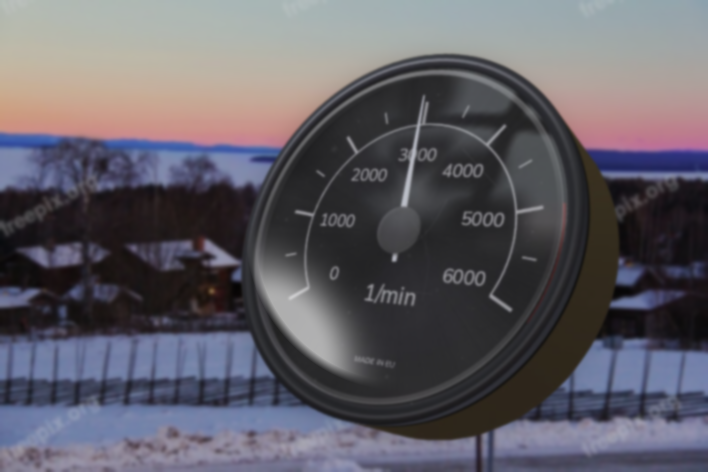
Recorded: 3000,rpm
